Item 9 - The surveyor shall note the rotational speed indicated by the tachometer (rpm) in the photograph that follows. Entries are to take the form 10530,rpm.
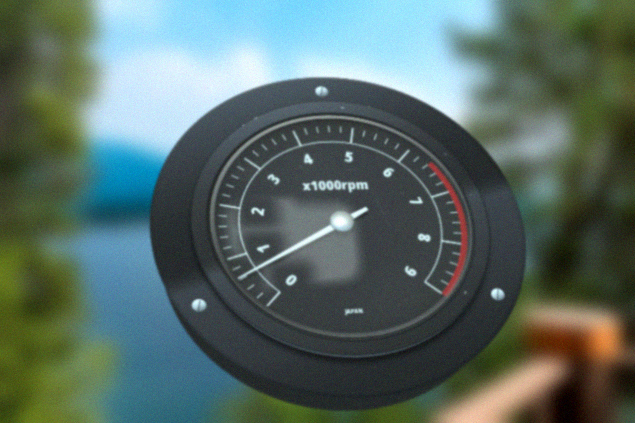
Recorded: 600,rpm
